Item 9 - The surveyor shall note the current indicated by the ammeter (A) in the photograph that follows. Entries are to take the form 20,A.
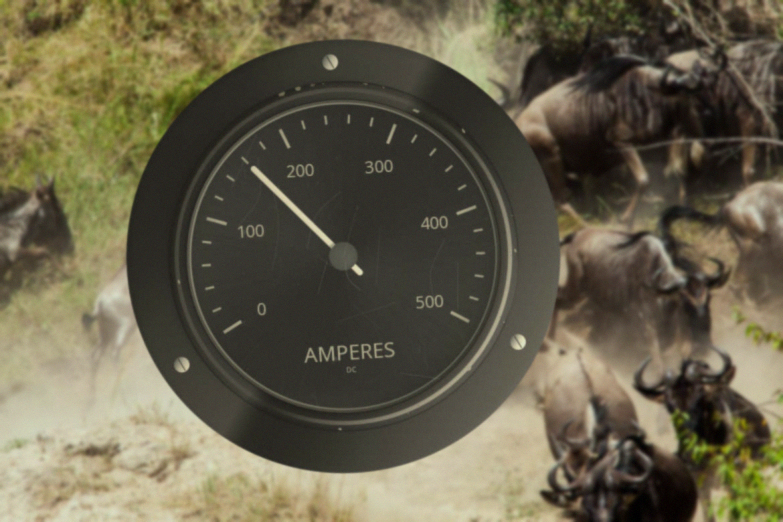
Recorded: 160,A
